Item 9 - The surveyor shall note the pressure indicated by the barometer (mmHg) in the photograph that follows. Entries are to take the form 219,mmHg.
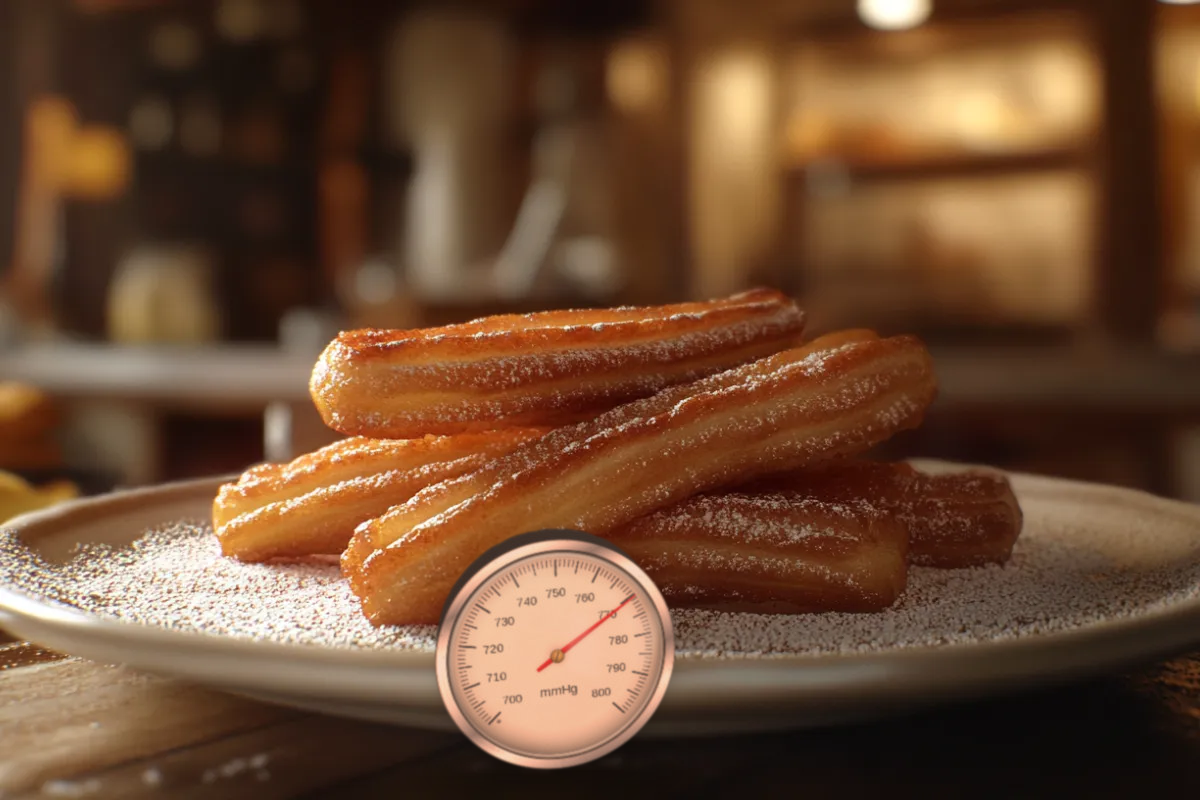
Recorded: 770,mmHg
